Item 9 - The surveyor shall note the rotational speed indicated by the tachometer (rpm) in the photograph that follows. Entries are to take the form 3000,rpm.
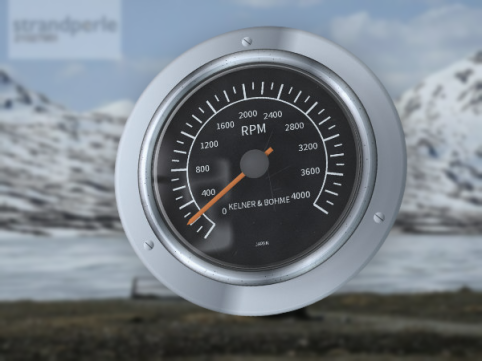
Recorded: 200,rpm
